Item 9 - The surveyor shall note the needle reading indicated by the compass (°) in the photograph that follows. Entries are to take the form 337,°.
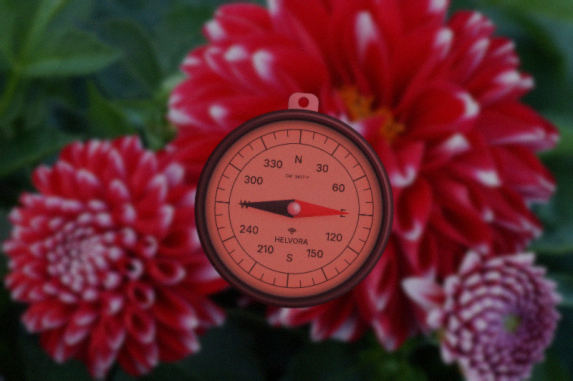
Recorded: 90,°
